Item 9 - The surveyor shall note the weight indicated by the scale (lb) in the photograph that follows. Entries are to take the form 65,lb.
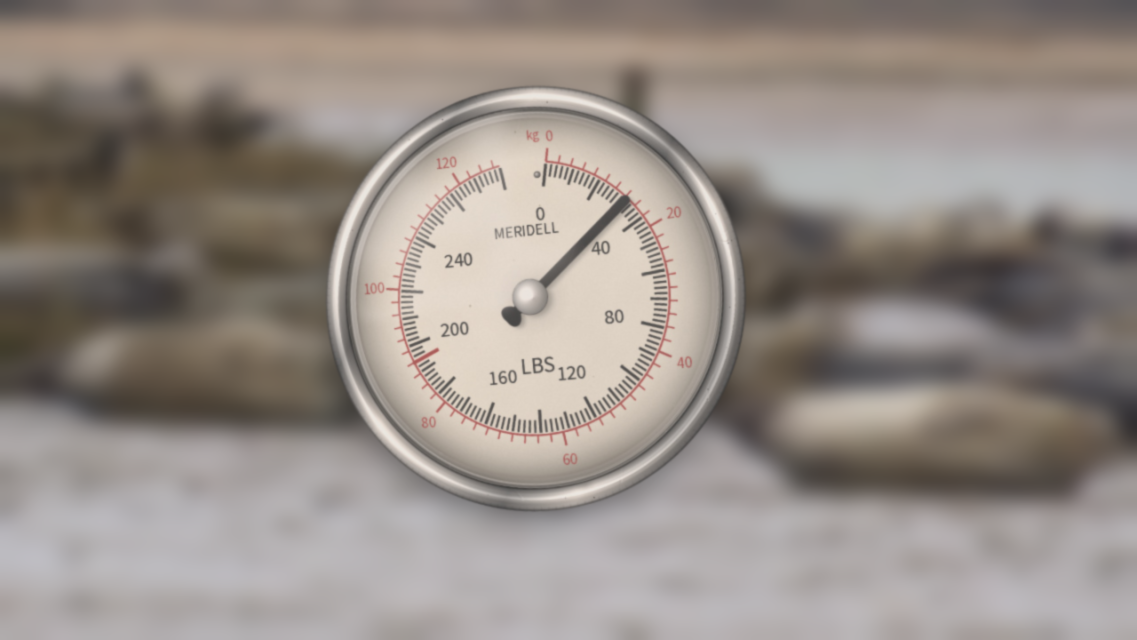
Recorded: 32,lb
